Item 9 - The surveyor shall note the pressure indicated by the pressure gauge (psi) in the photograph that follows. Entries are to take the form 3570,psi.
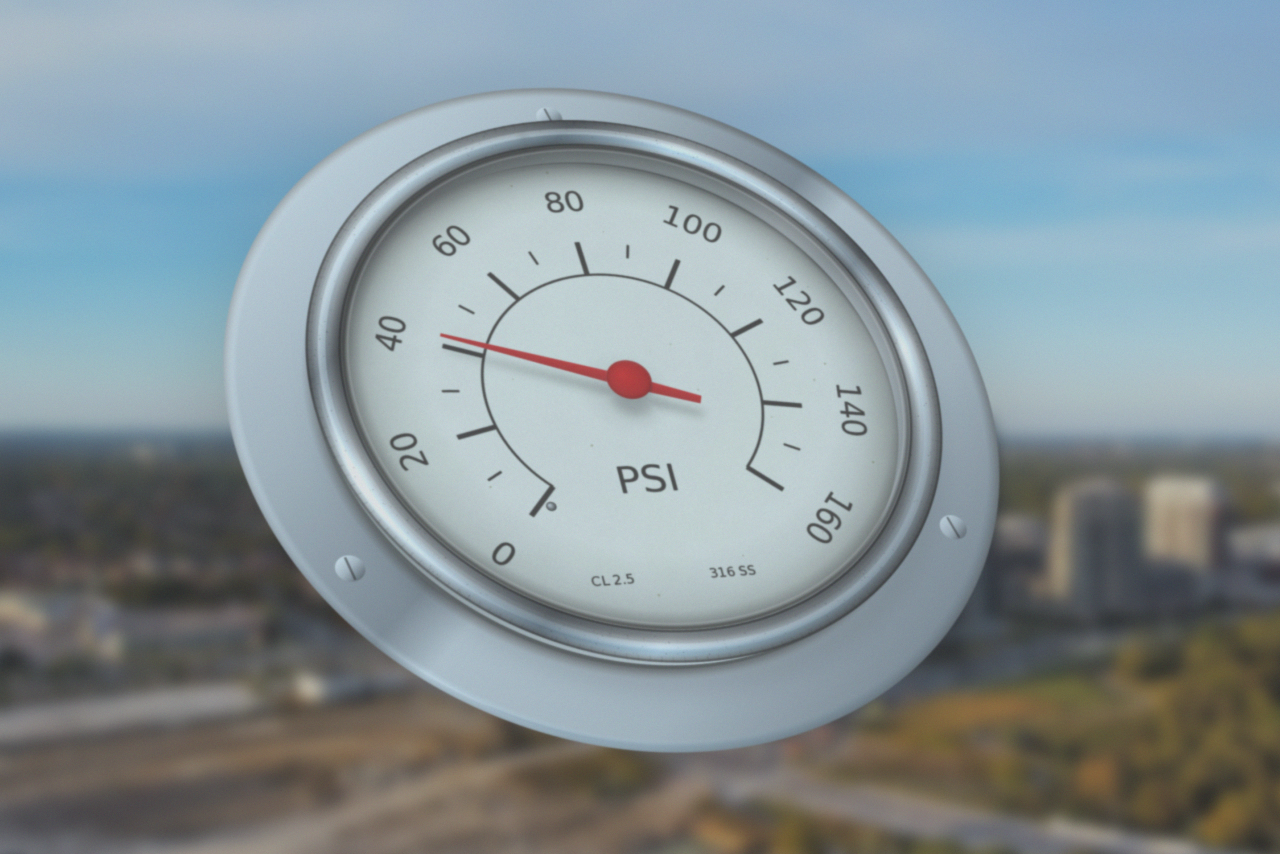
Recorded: 40,psi
